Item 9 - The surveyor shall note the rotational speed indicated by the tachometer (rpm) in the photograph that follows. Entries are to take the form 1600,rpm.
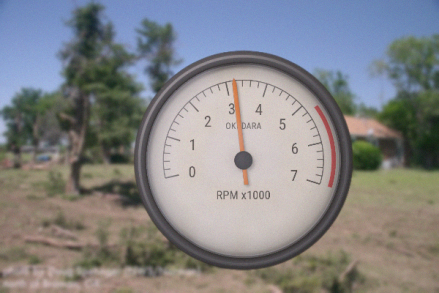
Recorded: 3200,rpm
